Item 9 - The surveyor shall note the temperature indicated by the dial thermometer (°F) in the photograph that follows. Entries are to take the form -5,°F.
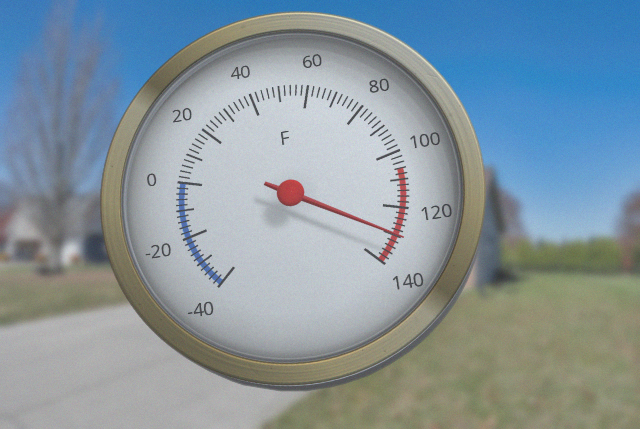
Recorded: 130,°F
